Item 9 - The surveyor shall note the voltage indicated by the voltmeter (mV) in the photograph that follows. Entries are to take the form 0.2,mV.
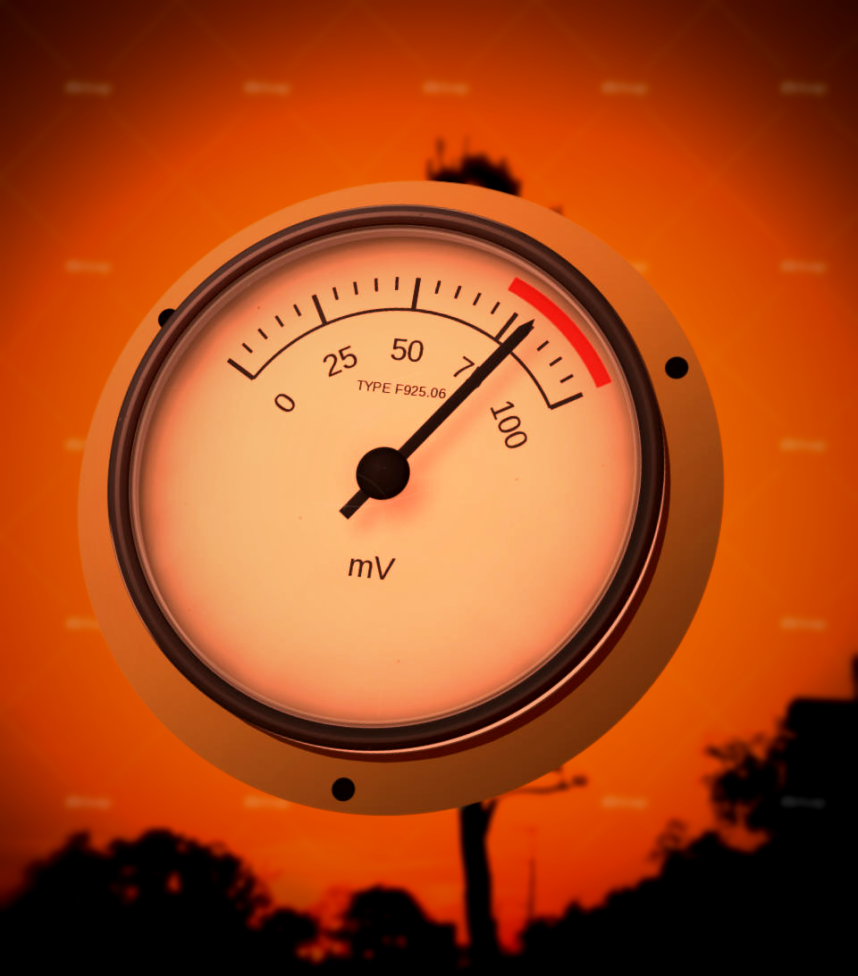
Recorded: 80,mV
